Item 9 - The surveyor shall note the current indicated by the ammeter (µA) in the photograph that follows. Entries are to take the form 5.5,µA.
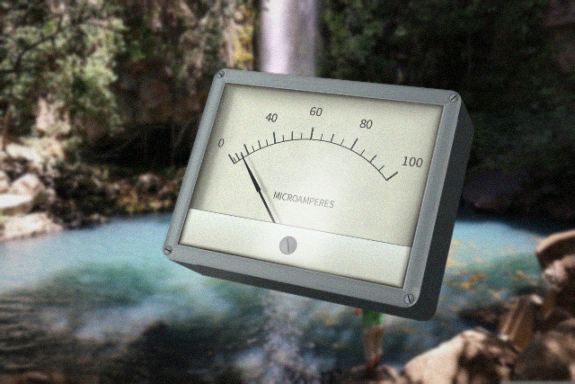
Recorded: 15,µA
